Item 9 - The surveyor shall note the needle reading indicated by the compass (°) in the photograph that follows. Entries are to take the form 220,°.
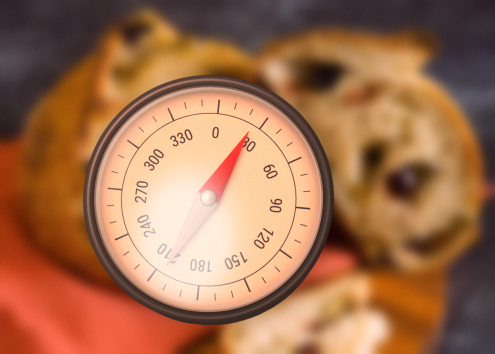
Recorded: 25,°
